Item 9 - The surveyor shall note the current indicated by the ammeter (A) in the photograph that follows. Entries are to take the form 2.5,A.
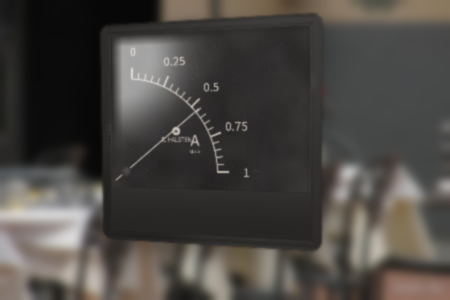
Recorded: 0.55,A
